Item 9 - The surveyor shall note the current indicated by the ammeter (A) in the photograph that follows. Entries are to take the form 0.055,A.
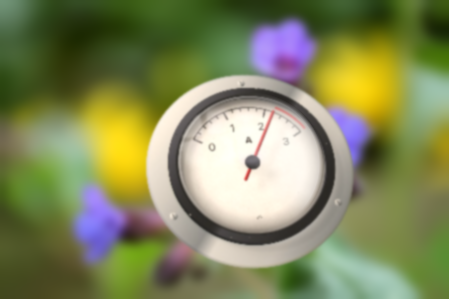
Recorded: 2.2,A
